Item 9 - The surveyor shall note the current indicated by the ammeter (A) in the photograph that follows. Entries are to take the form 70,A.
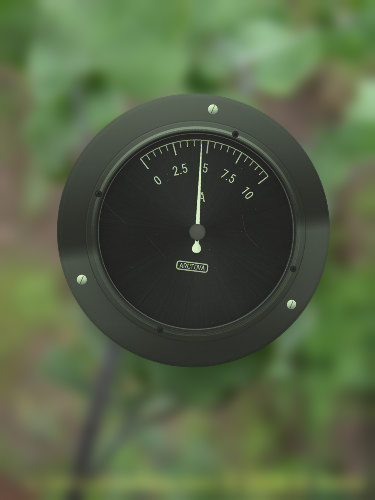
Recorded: 4.5,A
